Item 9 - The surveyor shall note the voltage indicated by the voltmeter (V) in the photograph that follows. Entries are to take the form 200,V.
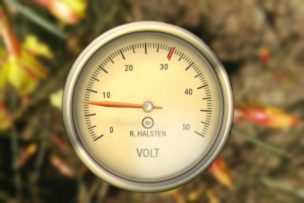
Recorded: 7.5,V
